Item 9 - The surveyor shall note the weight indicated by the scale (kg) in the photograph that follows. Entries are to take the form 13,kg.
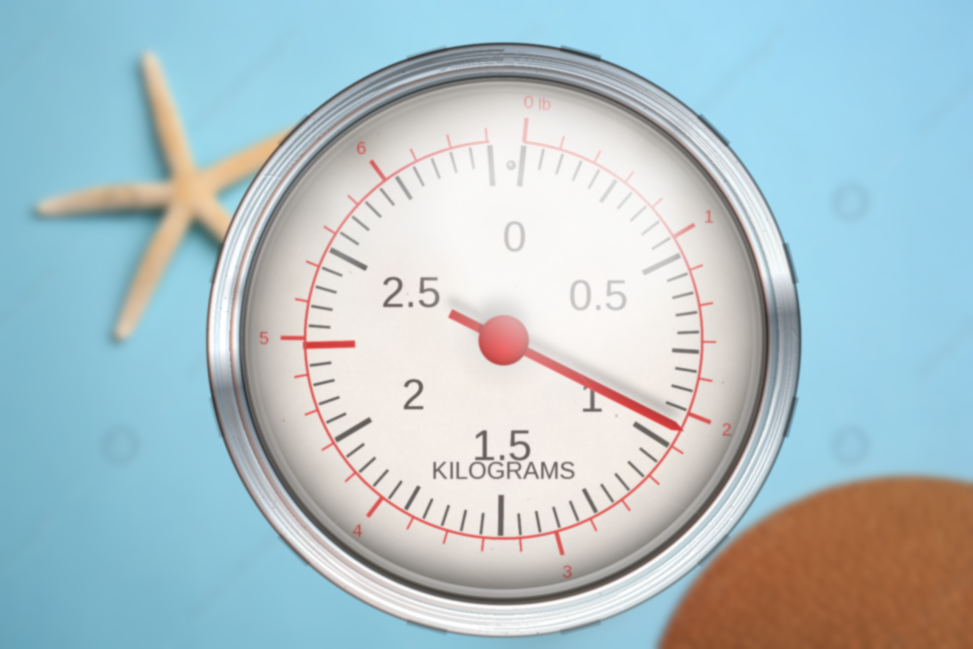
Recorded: 0.95,kg
